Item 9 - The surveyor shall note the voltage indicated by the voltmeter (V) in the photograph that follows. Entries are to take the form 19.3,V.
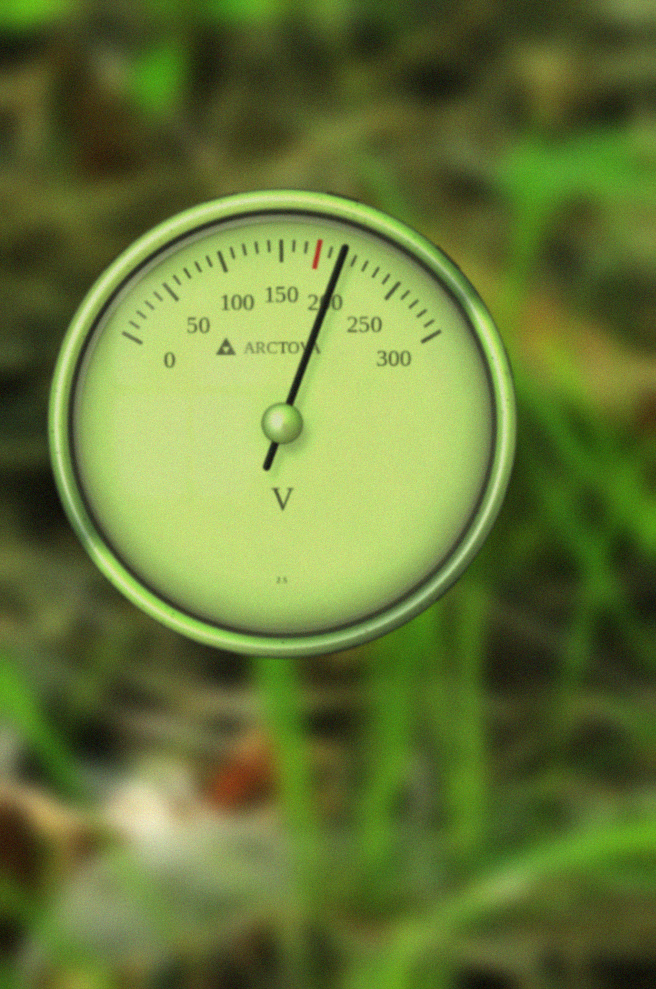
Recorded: 200,V
